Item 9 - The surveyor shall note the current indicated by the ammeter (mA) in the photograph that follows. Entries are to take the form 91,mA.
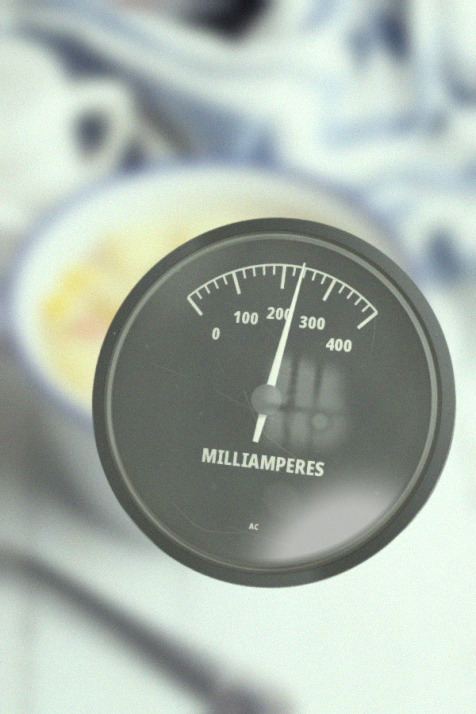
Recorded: 240,mA
